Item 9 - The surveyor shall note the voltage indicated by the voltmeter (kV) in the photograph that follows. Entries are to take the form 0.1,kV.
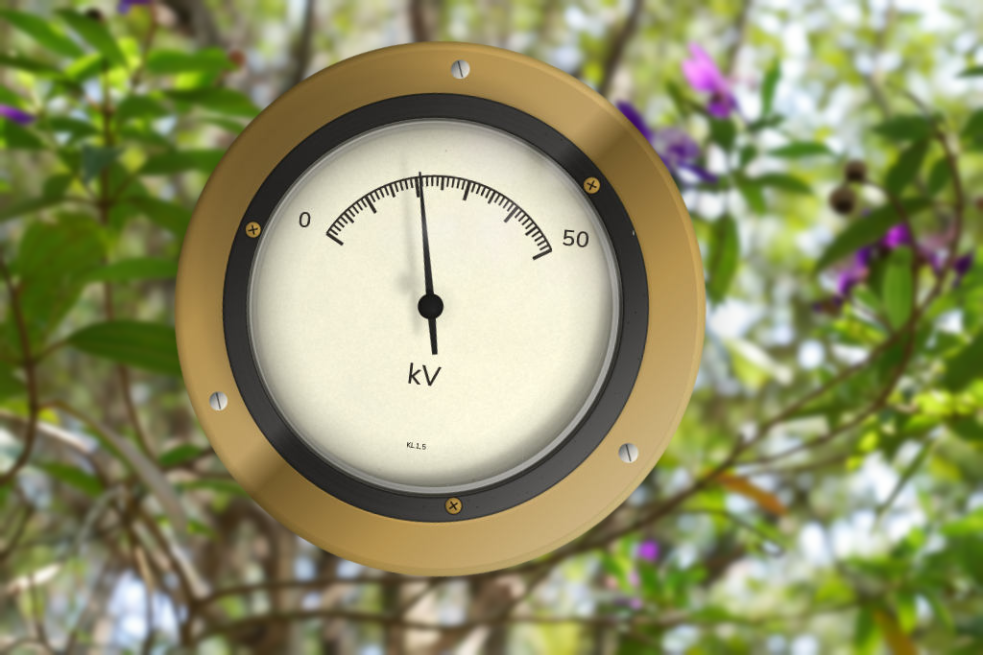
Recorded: 21,kV
